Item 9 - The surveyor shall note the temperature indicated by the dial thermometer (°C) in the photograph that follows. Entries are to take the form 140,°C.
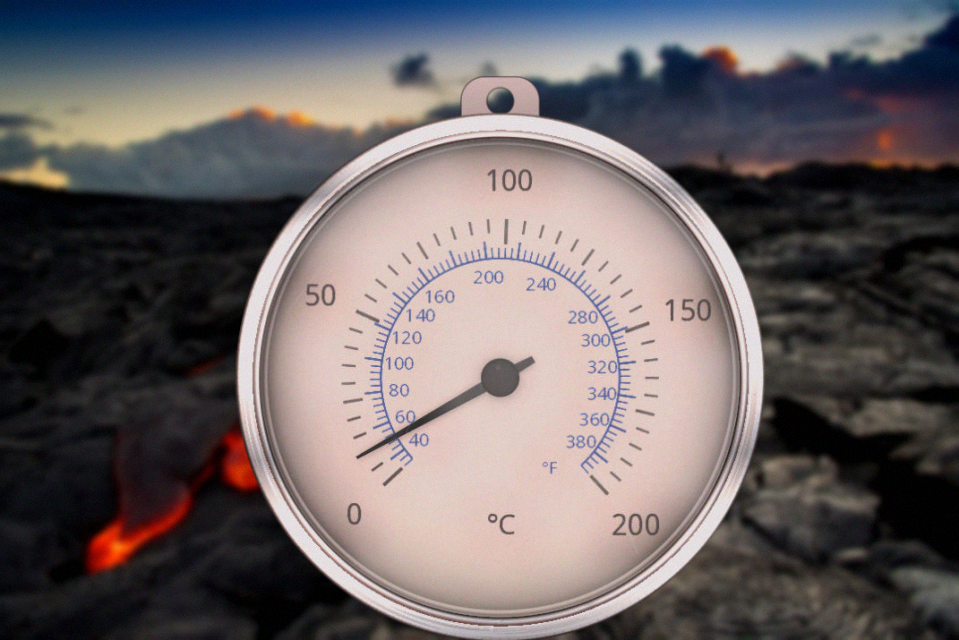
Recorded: 10,°C
